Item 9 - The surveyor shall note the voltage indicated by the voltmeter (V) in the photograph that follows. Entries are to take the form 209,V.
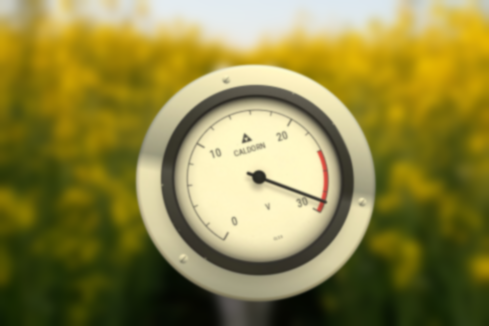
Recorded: 29,V
